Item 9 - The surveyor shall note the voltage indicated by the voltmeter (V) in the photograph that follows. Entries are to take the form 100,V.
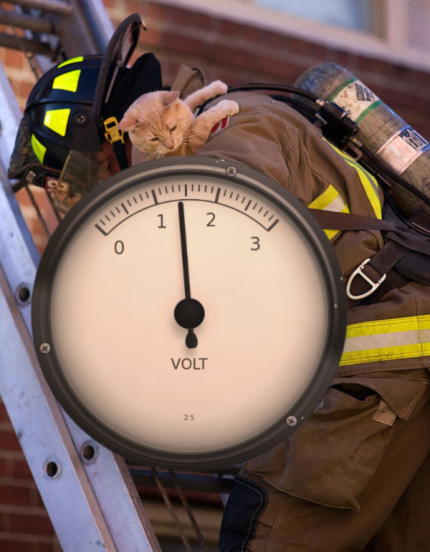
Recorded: 1.4,V
